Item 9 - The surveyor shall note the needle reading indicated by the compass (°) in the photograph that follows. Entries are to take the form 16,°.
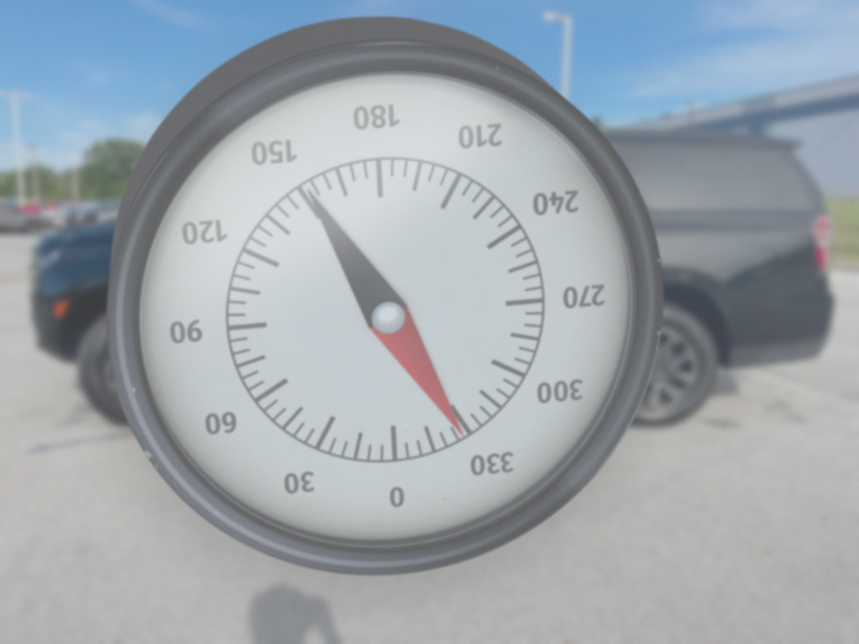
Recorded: 332.5,°
